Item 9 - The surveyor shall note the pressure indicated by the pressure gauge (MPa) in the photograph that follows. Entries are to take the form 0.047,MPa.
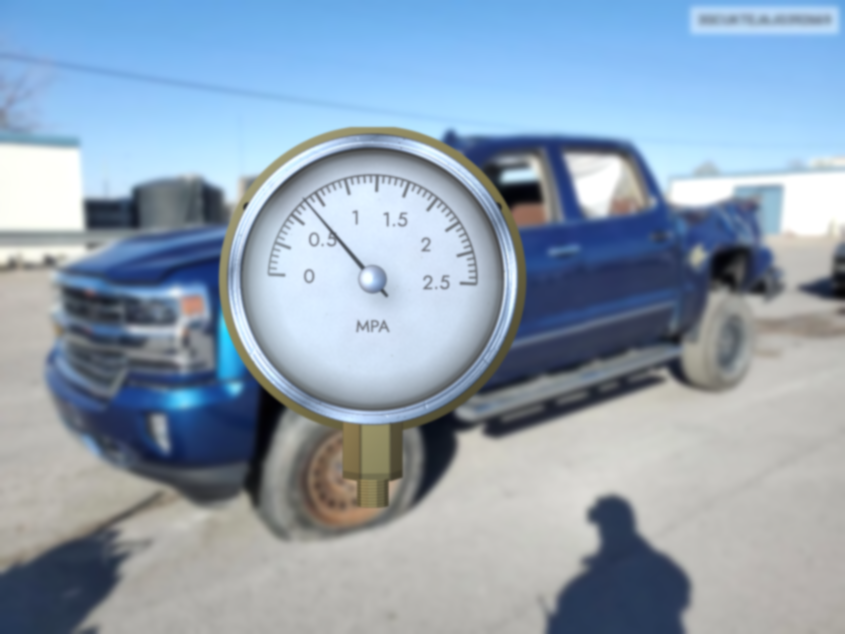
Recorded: 0.65,MPa
